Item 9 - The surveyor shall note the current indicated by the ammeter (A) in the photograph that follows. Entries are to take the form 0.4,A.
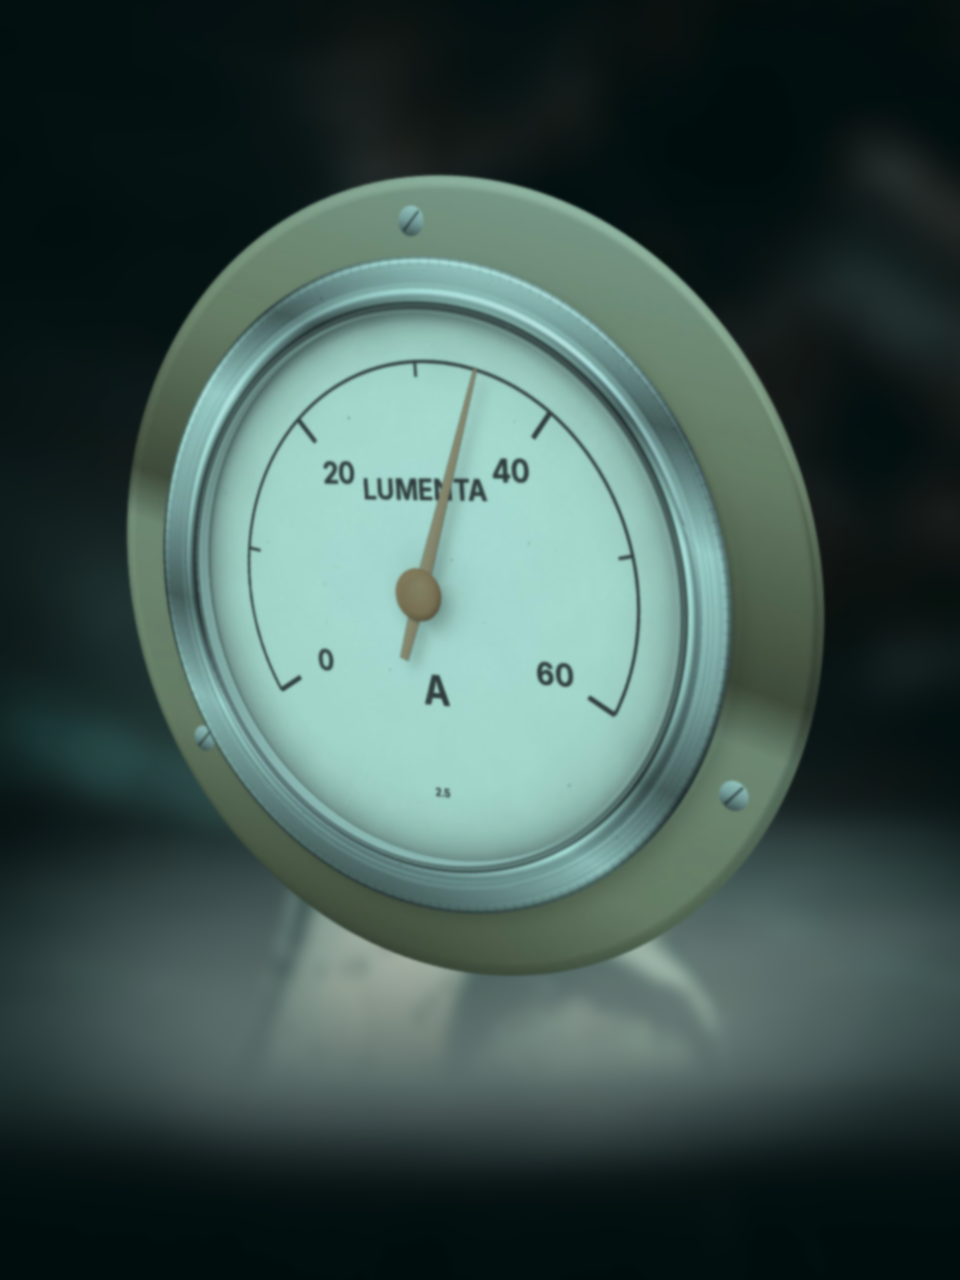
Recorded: 35,A
